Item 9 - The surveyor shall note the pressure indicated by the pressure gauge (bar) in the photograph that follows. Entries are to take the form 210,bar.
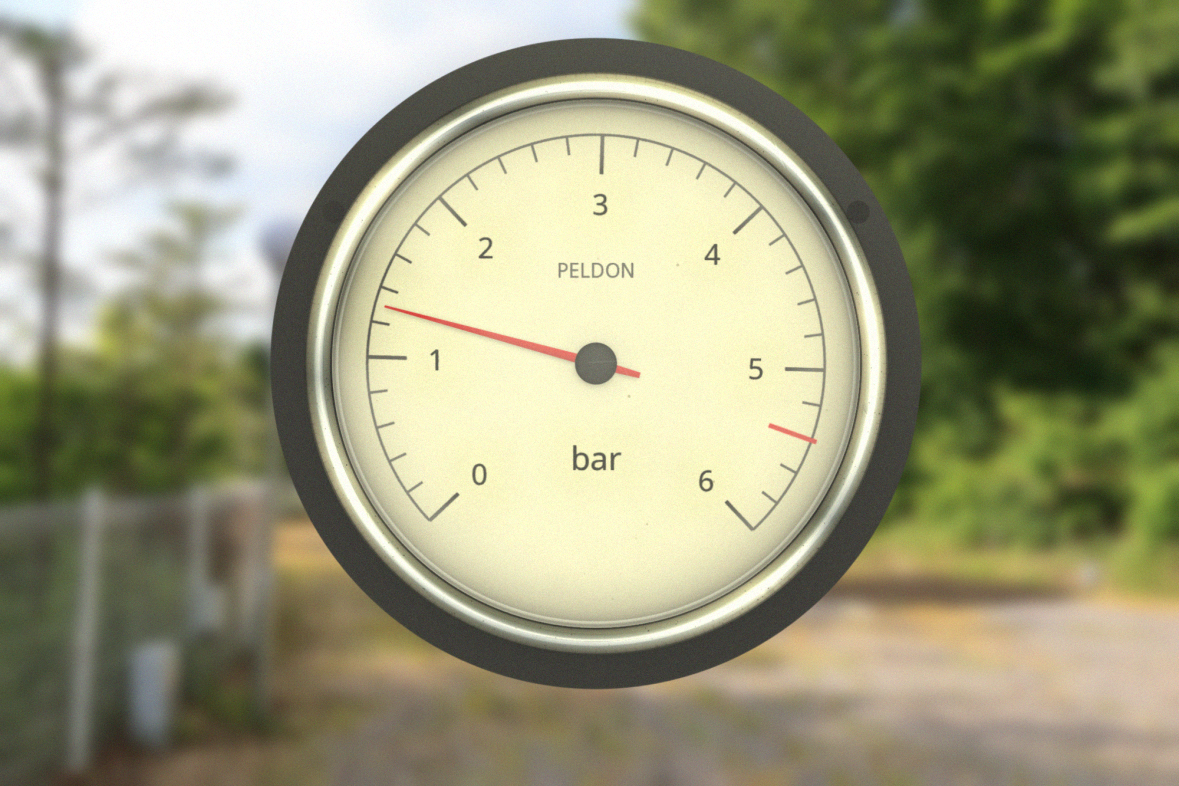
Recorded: 1.3,bar
